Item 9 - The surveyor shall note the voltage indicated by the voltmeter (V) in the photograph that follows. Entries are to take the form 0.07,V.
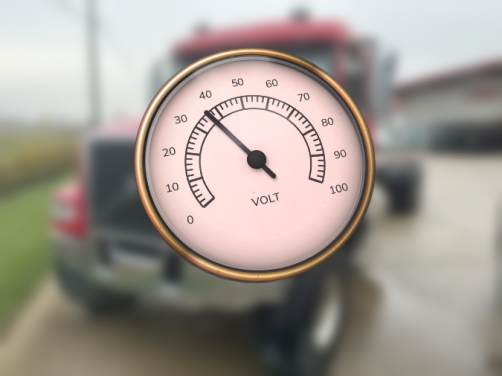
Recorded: 36,V
